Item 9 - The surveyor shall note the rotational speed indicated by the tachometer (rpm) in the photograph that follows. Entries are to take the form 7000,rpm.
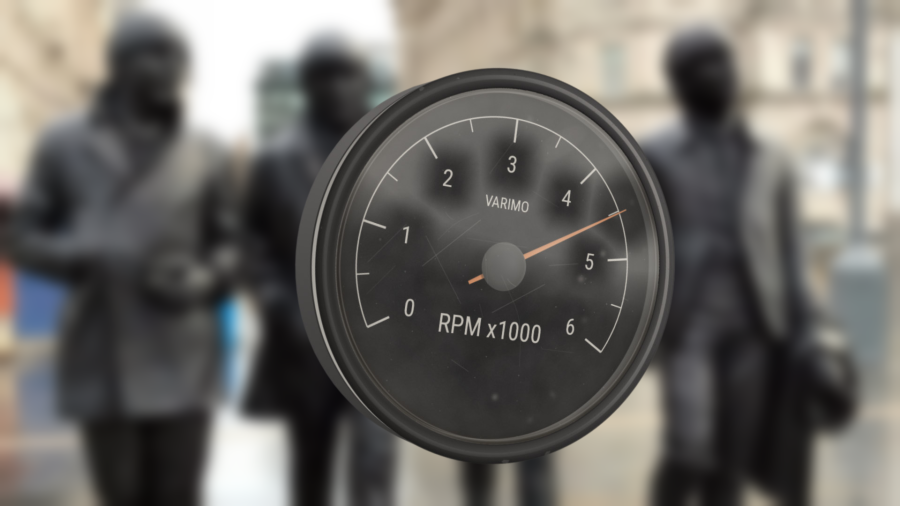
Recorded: 4500,rpm
